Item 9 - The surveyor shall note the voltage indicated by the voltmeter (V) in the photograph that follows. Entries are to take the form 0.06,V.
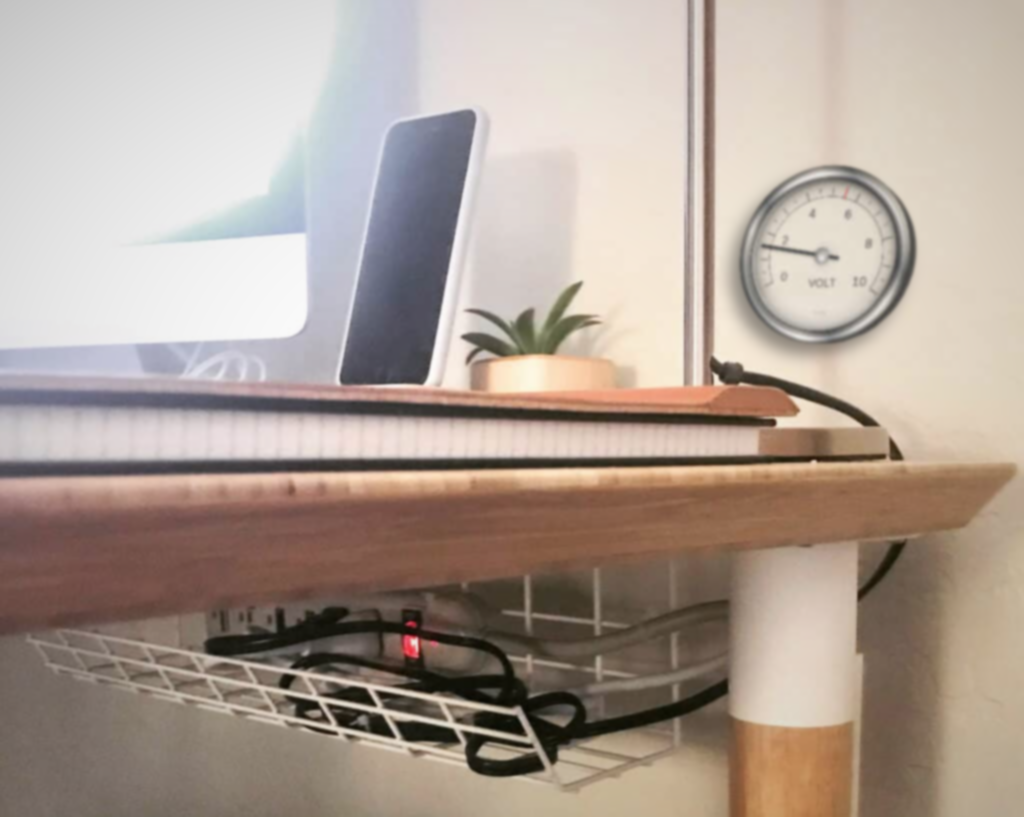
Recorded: 1.5,V
